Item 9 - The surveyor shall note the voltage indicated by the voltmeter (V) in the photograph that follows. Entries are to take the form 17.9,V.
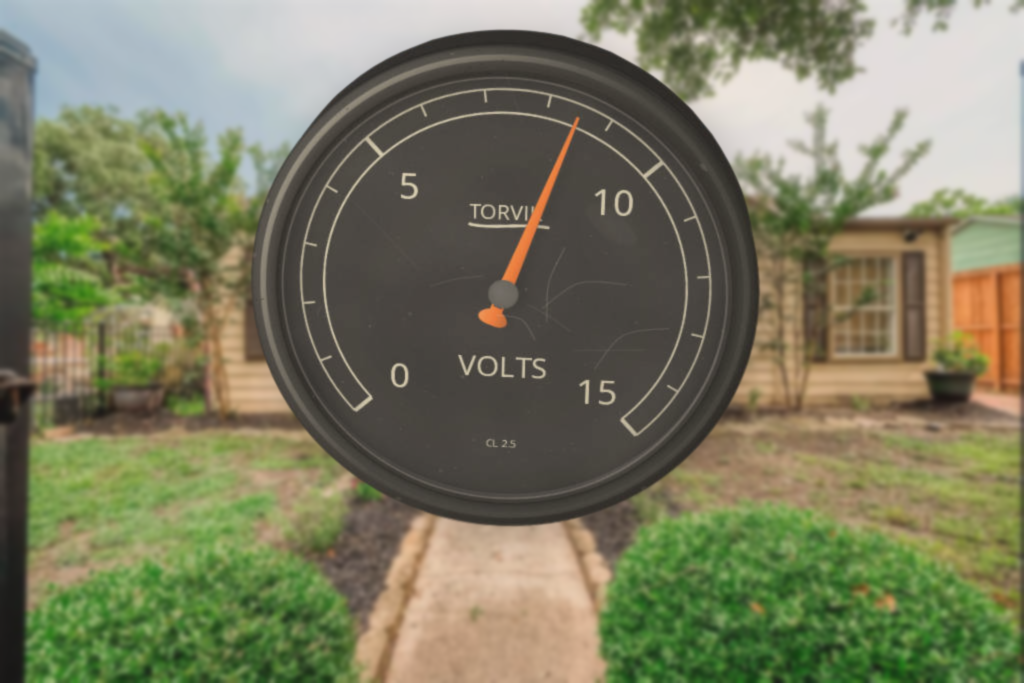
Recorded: 8.5,V
